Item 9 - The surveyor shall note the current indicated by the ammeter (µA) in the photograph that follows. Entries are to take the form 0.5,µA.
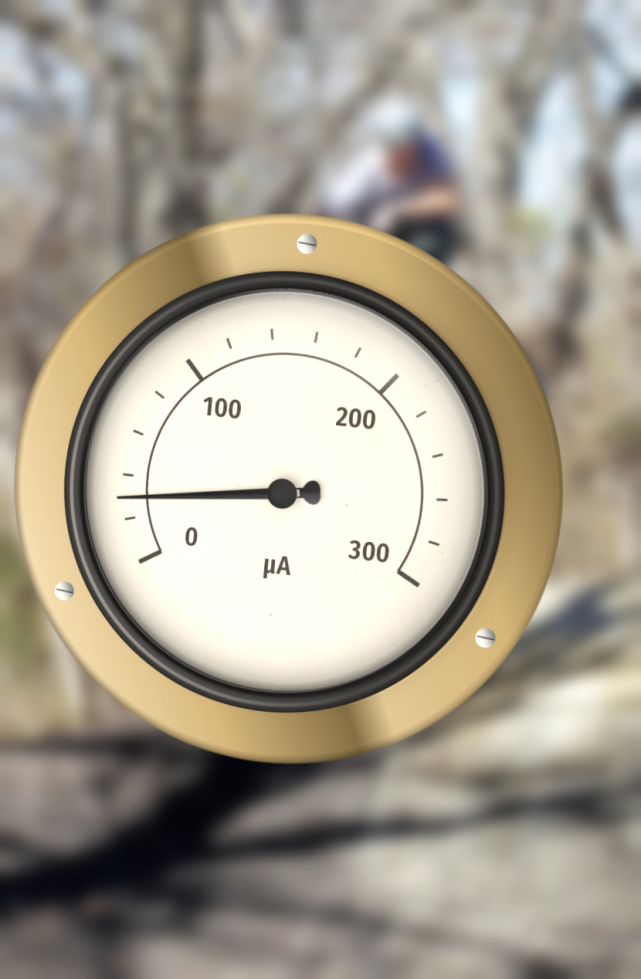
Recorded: 30,µA
